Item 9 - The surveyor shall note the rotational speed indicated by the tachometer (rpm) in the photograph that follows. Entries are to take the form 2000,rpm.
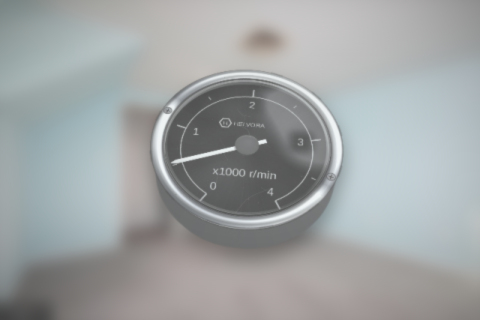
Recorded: 500,rpm
